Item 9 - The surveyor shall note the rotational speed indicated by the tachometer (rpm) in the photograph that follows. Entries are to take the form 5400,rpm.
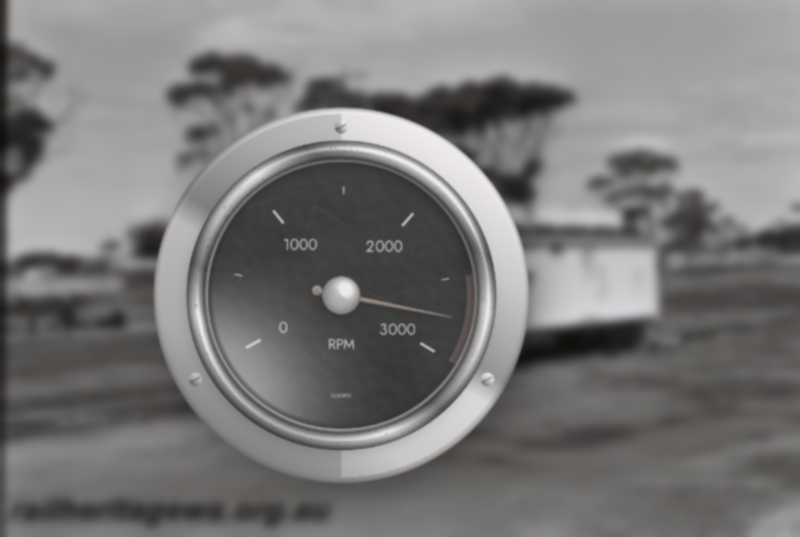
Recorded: 2750,rpm
